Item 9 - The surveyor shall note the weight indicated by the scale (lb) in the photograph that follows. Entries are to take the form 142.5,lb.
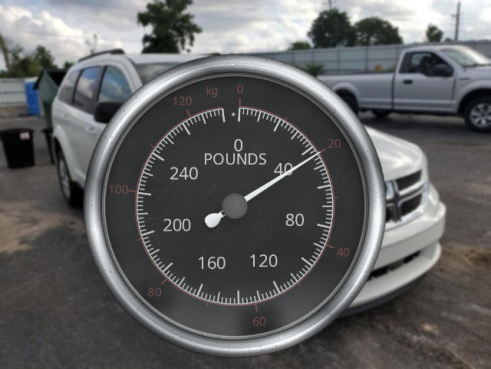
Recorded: 44,lb
